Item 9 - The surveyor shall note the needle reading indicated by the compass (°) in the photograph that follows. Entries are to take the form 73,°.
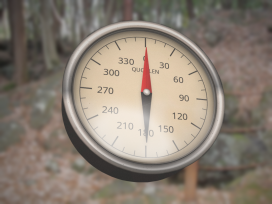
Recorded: 0,°
